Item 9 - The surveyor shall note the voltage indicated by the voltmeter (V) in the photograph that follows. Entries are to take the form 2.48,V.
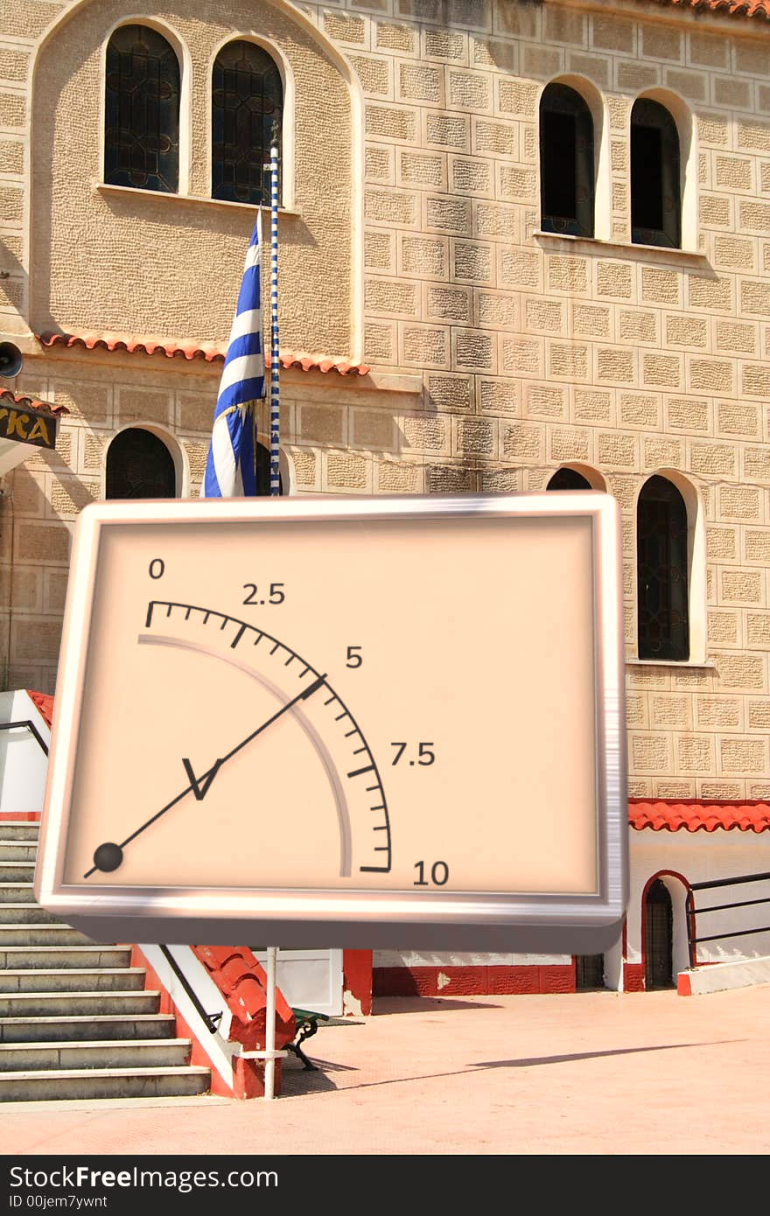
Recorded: 5,V
